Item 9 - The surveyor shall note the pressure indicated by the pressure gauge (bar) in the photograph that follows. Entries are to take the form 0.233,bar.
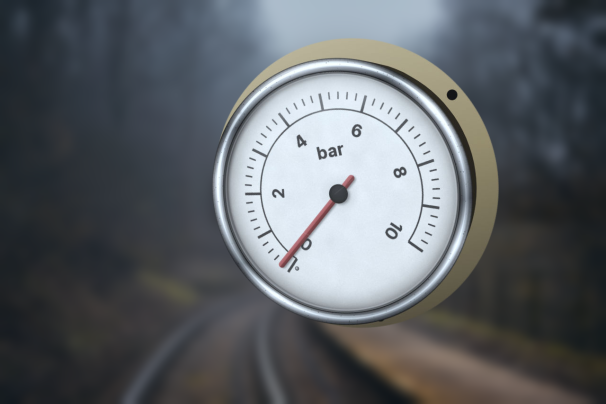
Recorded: 0.2,bar
